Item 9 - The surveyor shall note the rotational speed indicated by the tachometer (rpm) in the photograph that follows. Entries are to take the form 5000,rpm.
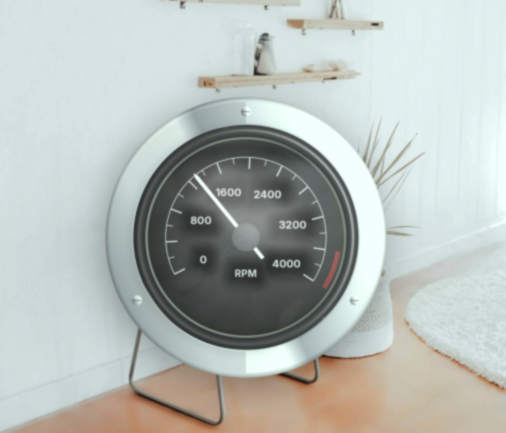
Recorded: 1300,rpm
